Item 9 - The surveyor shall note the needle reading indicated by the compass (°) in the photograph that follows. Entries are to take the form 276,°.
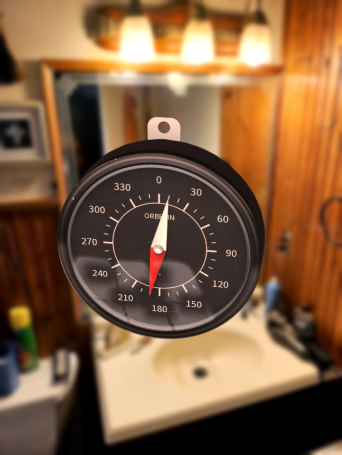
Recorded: 190,°
